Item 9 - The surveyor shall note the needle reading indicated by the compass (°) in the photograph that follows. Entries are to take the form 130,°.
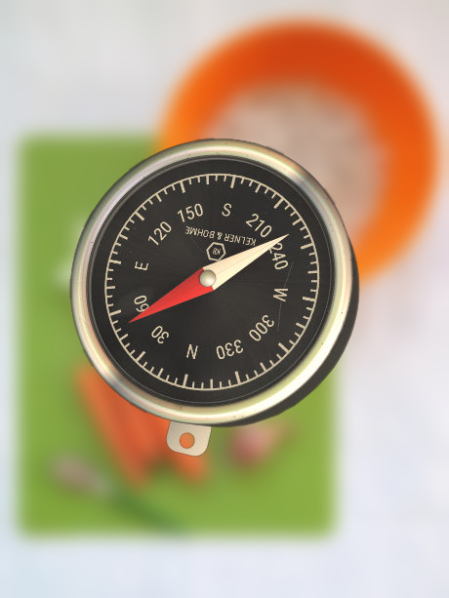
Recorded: 50,°
